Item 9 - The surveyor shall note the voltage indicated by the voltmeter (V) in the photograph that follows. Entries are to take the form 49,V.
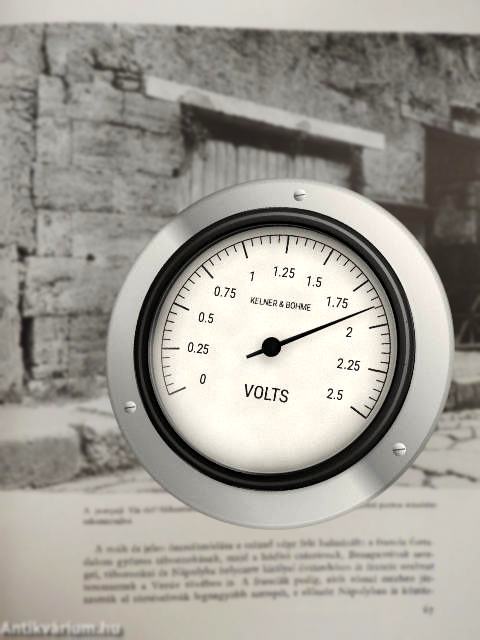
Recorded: 1.9,V
